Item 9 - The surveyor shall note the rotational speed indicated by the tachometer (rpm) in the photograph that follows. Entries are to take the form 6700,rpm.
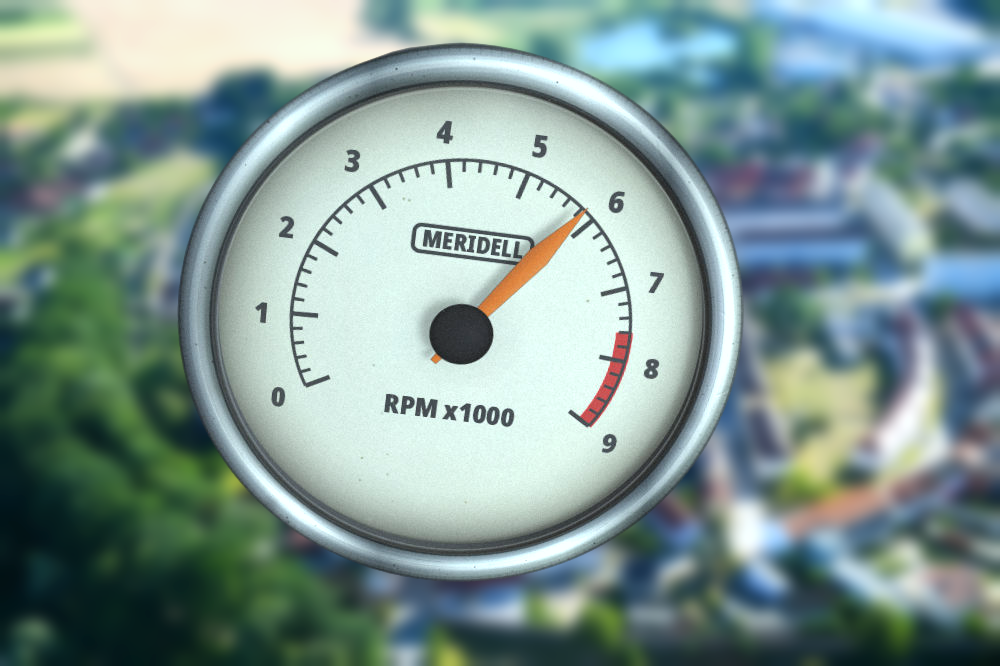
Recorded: 5800,rpm
